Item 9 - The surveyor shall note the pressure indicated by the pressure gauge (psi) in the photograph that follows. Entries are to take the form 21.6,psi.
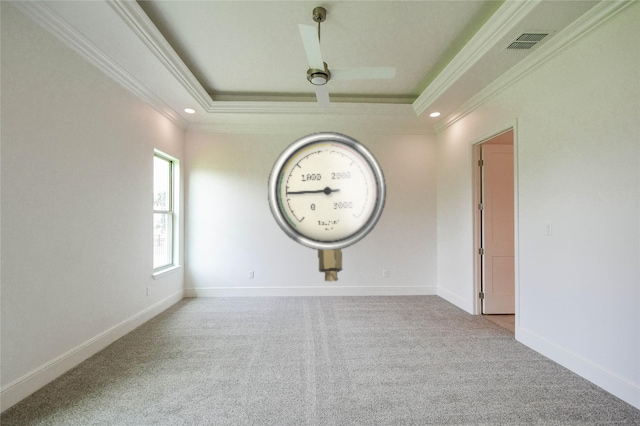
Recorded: 500,psi
